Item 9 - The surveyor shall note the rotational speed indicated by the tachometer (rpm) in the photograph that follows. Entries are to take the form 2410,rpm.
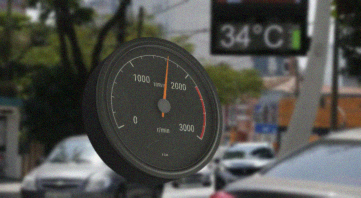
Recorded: 1600,rpm
